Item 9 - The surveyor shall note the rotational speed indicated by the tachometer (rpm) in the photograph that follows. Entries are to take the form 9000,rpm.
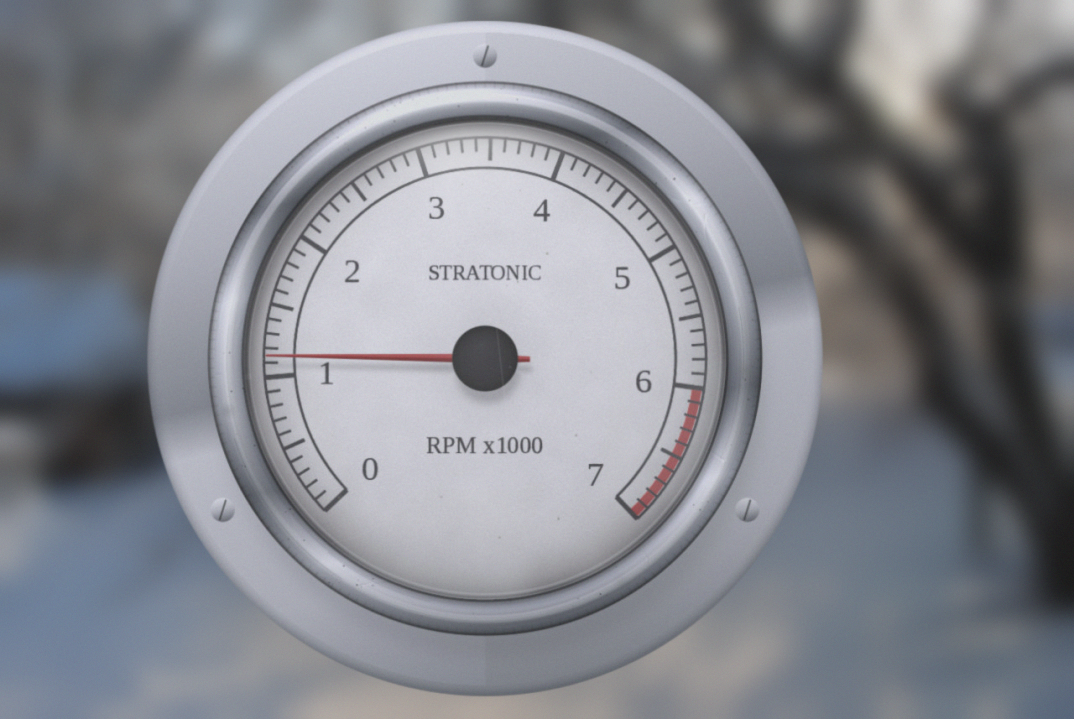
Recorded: 1150,rpm
